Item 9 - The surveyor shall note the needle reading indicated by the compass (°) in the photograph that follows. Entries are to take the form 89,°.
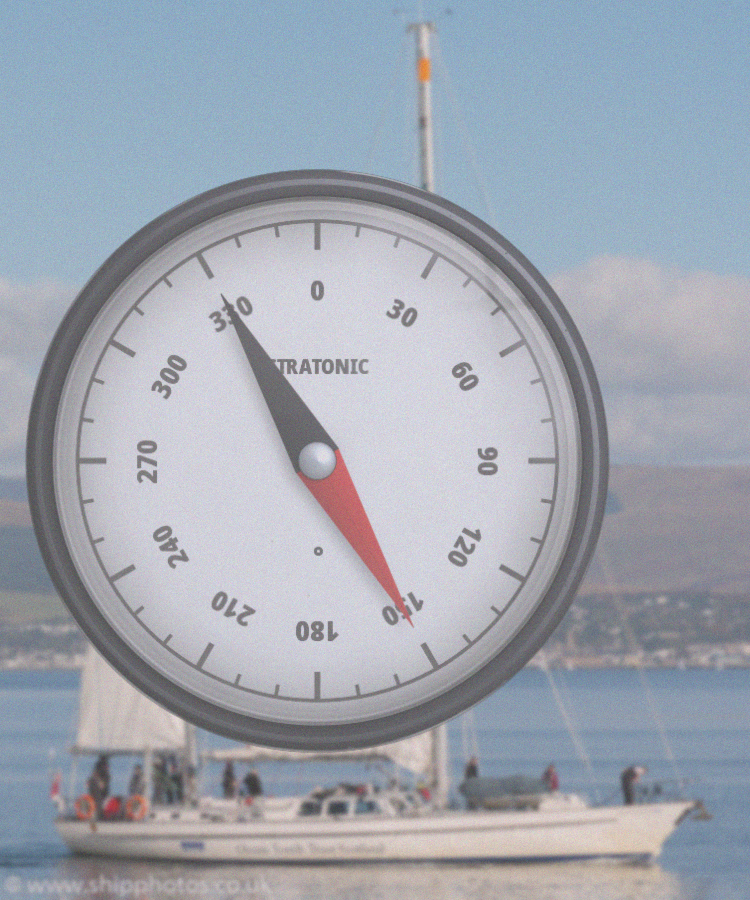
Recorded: 150,°
